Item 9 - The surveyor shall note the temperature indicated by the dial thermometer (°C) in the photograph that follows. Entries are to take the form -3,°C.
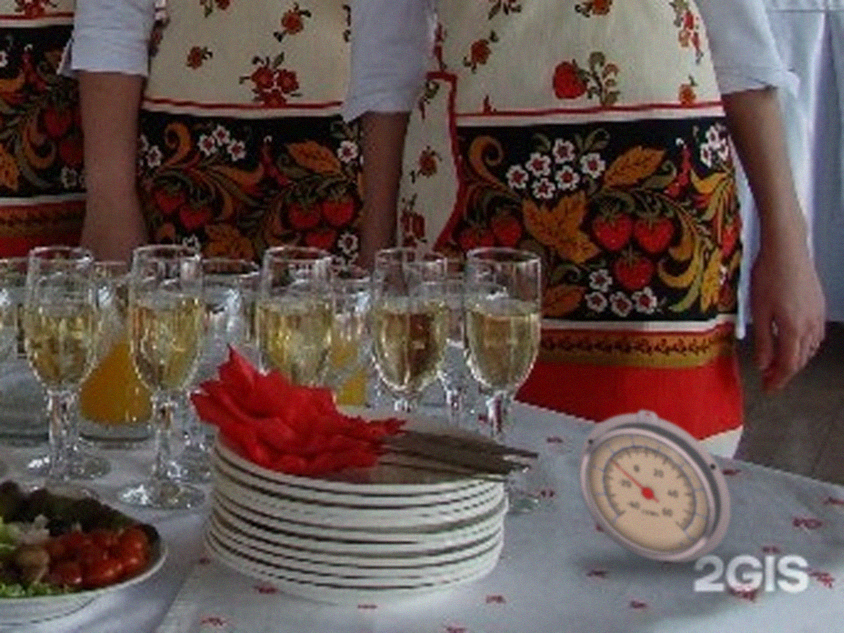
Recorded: -10,°C
